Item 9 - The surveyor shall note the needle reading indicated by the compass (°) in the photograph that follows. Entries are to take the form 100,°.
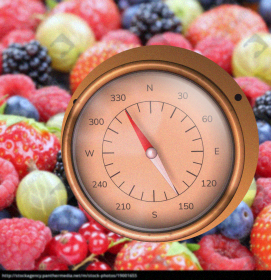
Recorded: 330,°
